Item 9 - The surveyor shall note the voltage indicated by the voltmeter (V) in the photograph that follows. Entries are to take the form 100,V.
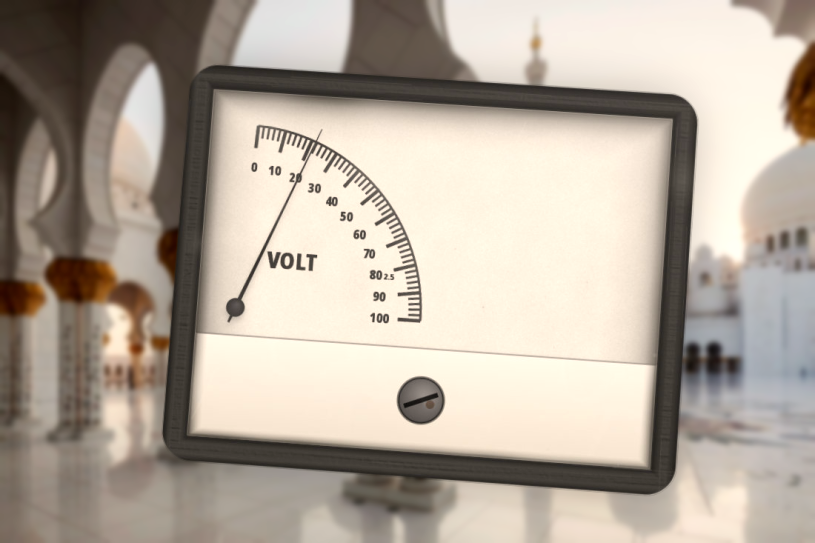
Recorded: 22,V
